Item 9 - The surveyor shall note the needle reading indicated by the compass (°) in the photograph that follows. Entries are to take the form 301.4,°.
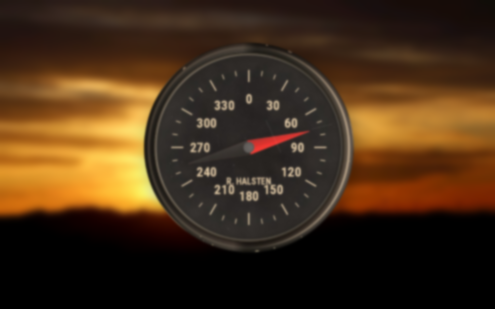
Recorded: 75,°
